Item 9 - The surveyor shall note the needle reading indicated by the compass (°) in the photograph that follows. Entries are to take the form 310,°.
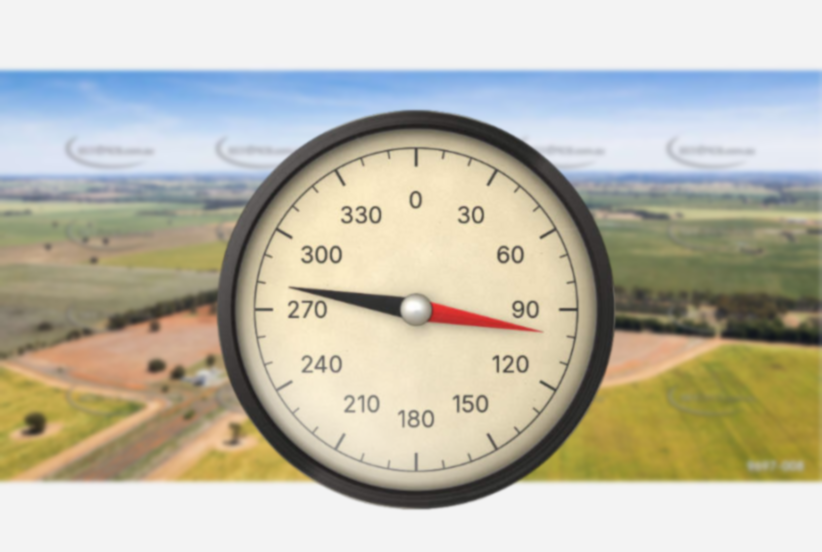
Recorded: 100,°
